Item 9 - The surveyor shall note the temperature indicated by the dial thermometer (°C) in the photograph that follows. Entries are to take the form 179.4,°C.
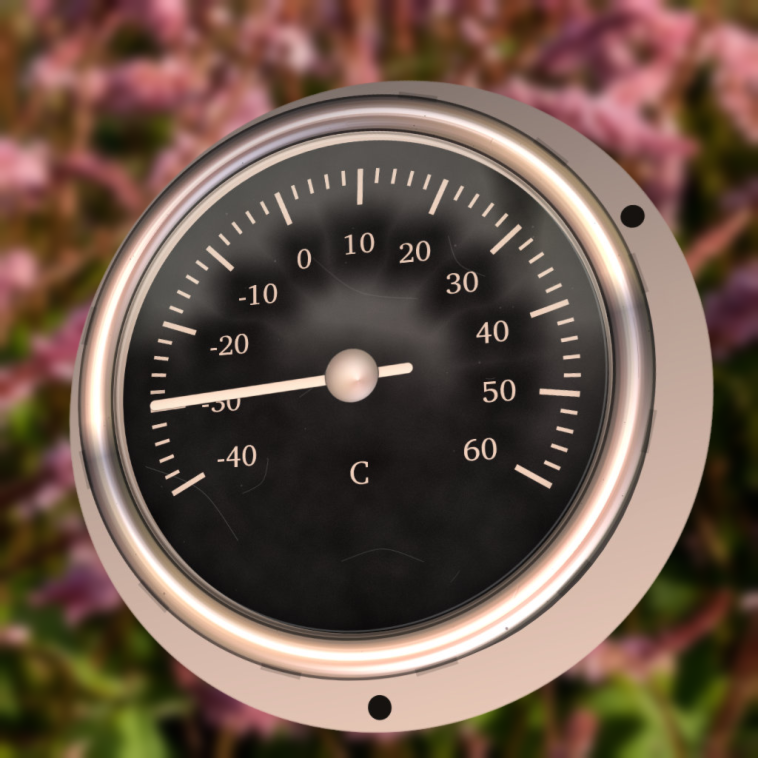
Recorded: -30,°C
